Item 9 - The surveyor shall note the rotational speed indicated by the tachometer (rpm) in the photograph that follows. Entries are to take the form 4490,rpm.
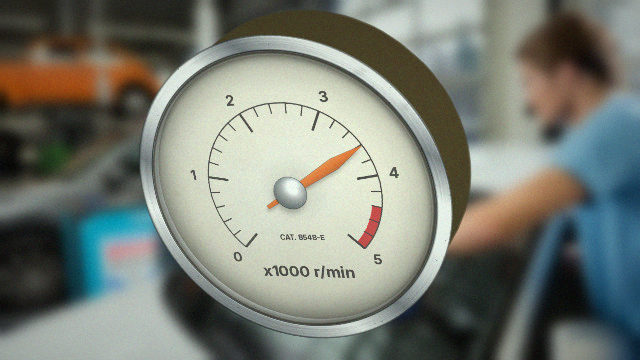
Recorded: 3600,rpm
